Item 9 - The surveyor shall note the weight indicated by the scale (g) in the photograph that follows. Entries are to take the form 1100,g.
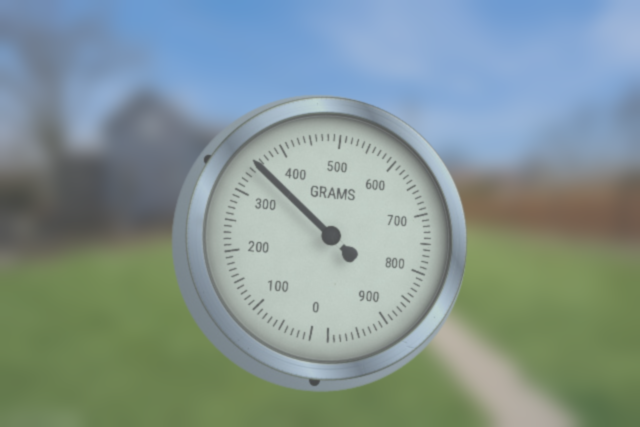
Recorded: 350,g
